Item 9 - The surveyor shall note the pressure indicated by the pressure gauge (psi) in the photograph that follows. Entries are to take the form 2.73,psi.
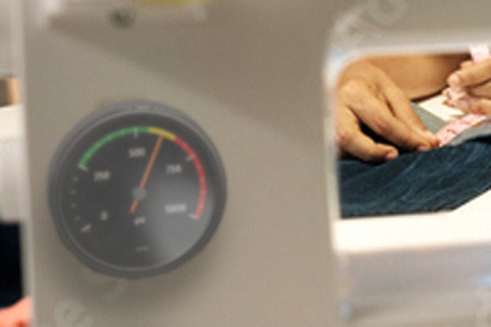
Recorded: 600,psi
